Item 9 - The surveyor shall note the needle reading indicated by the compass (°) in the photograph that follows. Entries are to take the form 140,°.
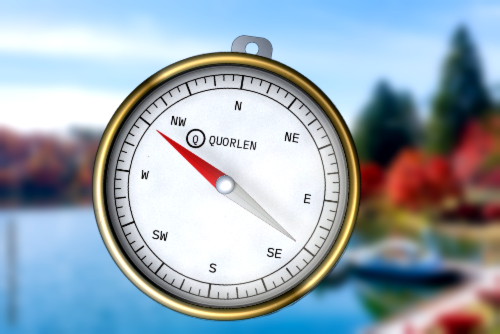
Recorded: 300,°
